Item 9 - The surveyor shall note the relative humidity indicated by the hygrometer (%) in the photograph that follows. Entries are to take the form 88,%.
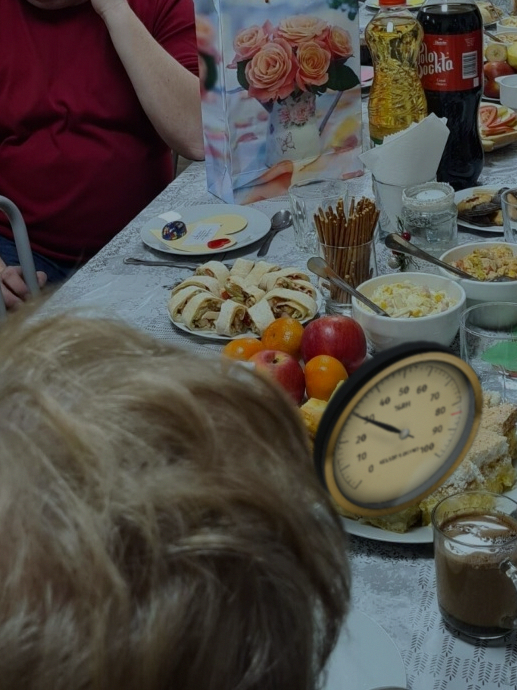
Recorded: 30,%
